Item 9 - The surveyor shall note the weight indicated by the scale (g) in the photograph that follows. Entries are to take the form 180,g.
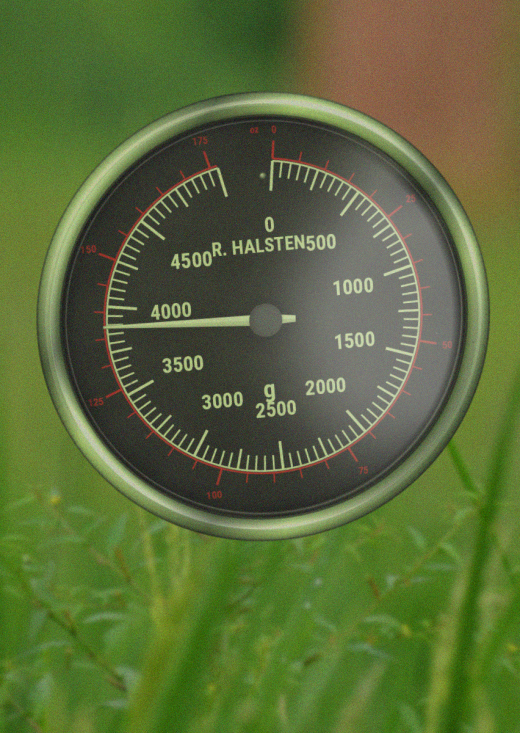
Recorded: 3900,g
